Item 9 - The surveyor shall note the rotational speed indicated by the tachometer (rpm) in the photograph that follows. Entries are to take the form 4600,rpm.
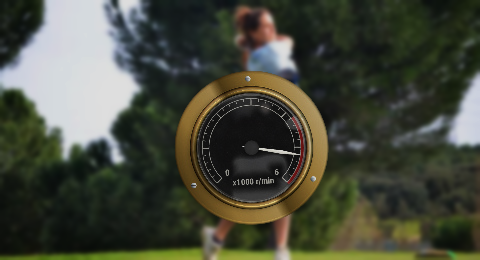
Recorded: 5200,rpm
